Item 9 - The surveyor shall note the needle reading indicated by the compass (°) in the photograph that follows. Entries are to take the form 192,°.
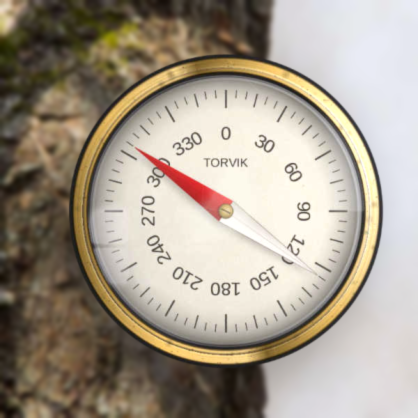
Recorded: 305,°
